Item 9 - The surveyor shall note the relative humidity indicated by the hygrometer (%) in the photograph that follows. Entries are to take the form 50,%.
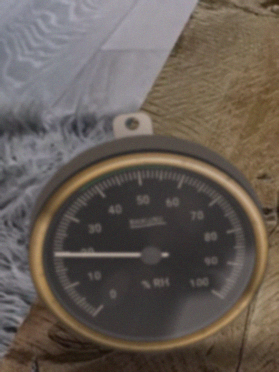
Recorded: 20,%
